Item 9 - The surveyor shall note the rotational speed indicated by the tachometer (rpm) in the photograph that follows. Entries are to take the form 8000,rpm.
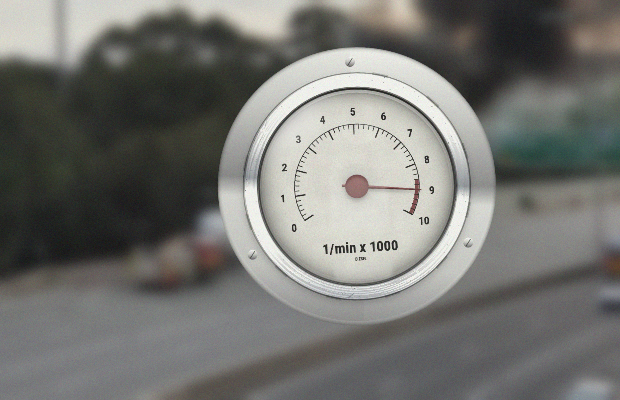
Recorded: 9000,rpm
